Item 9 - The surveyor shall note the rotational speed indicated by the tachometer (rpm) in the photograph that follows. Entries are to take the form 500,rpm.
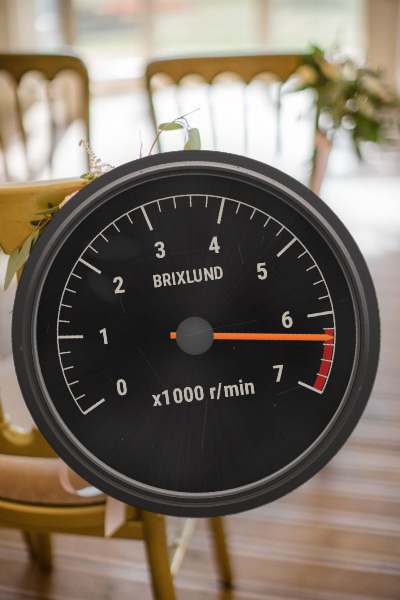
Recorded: 6300,rpm
